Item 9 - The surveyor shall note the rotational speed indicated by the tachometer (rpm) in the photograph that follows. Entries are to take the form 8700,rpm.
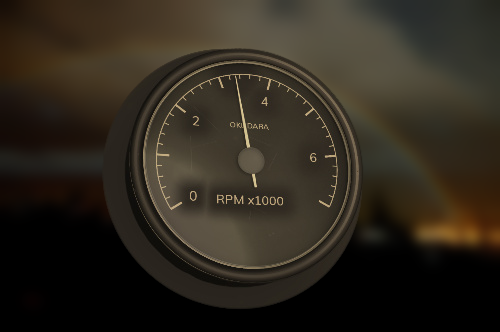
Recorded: 3300,rpm
